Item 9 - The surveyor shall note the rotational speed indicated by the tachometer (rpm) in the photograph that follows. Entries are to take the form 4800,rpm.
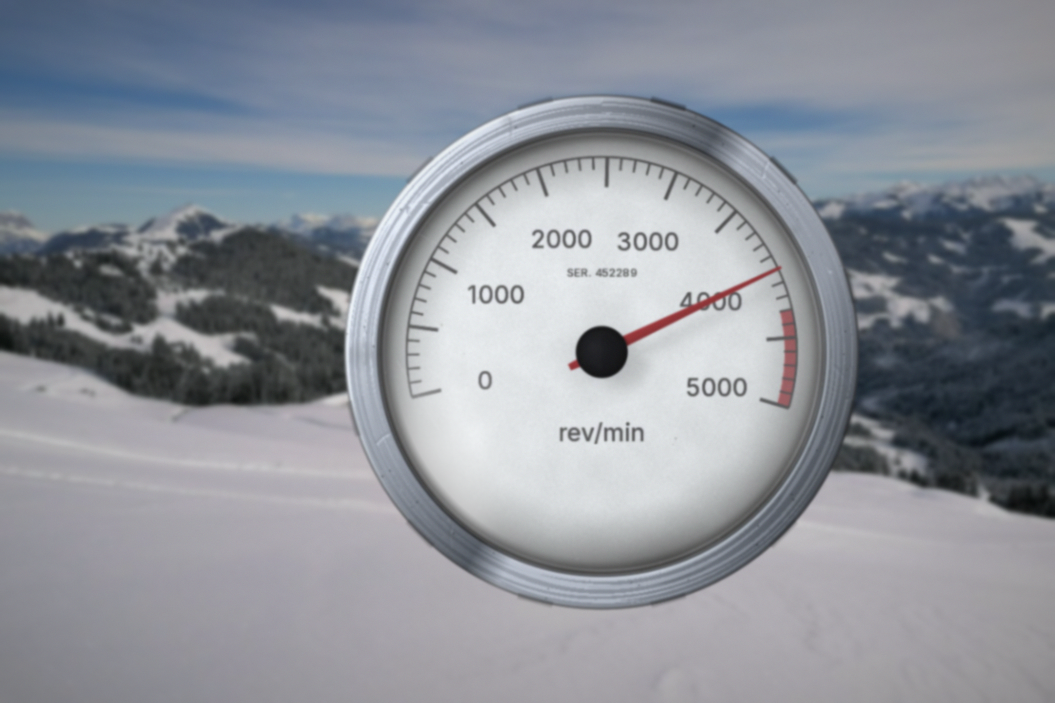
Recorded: 4000,rpm
